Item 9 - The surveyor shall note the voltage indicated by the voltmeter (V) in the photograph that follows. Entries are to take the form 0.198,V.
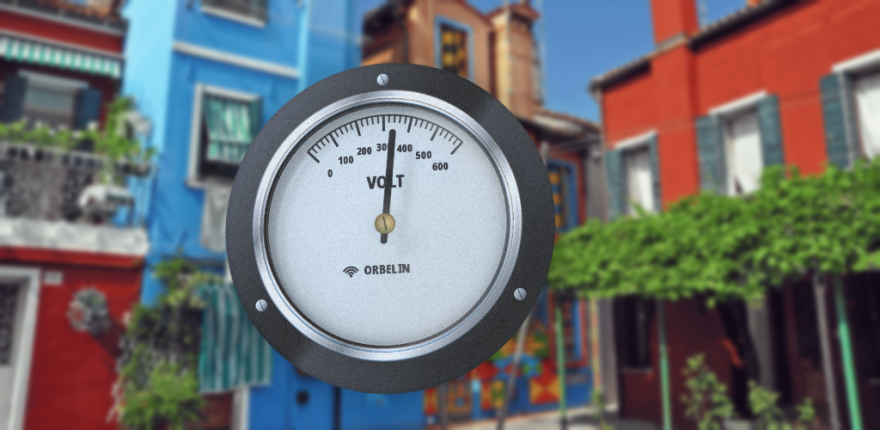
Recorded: 340,V
